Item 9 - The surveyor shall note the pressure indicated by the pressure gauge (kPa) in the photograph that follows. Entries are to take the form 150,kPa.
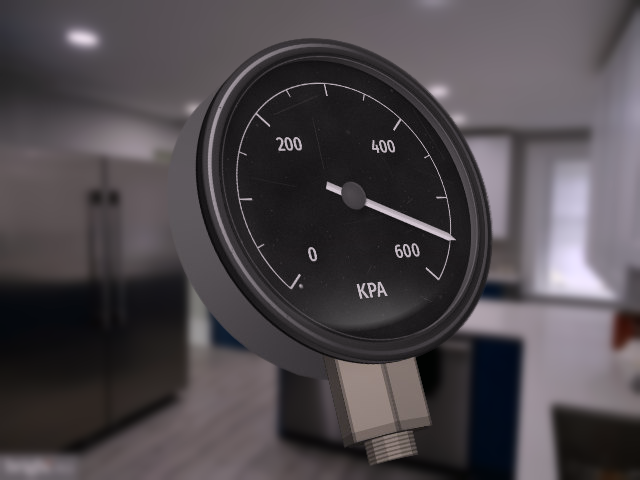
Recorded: 550,kPa
